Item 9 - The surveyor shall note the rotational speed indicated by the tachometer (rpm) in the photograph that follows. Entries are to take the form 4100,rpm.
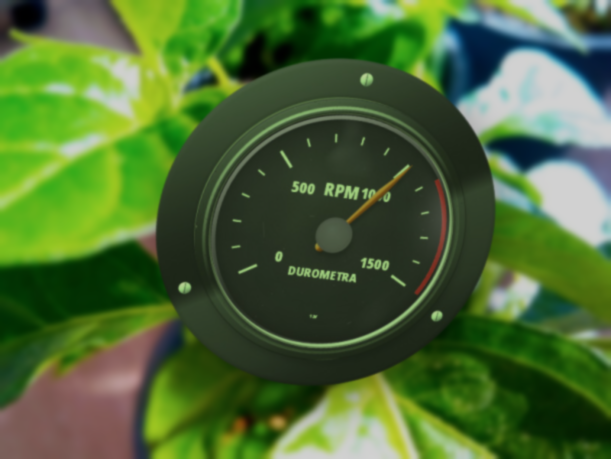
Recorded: 1000,rpm
